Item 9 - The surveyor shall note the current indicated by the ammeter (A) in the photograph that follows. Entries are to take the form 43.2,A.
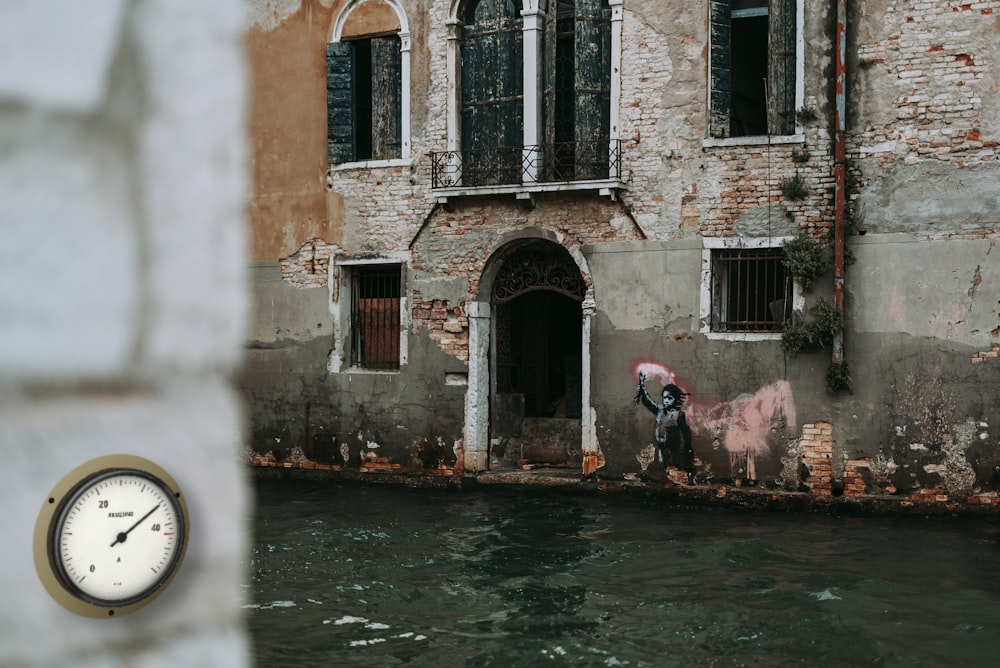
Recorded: 35,A
